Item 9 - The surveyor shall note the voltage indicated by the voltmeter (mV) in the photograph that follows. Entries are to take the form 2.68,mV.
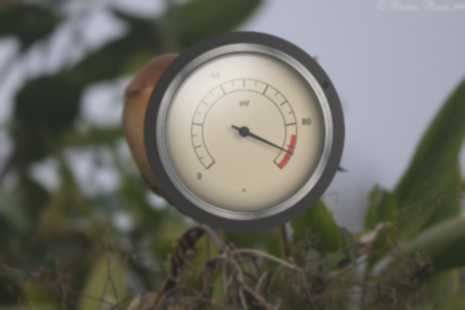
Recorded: 92.5,mV
